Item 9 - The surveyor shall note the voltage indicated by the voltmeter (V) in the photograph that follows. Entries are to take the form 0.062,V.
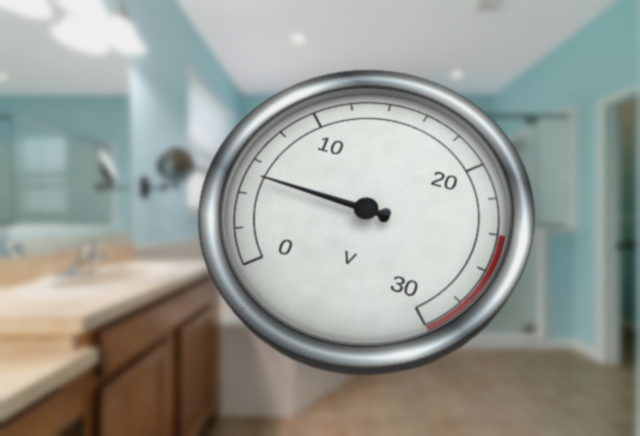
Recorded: 5,V
